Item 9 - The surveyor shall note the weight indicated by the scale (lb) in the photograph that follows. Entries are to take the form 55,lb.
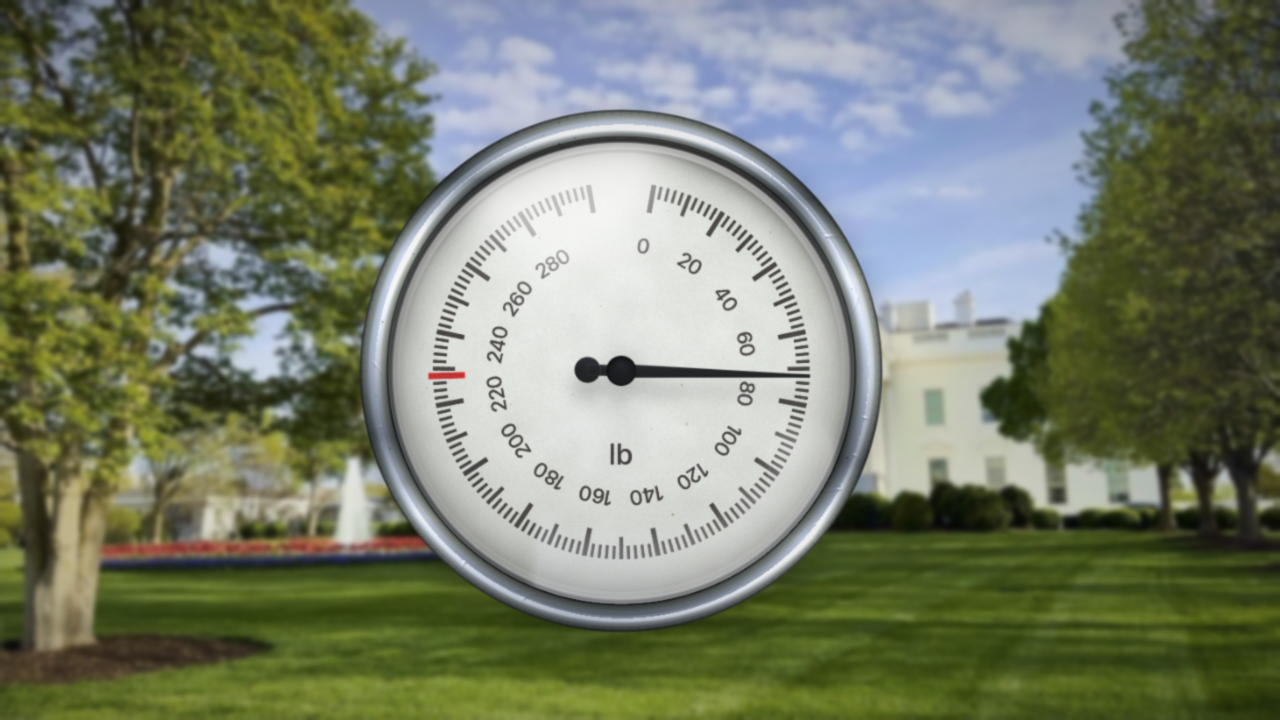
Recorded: 72,lb
